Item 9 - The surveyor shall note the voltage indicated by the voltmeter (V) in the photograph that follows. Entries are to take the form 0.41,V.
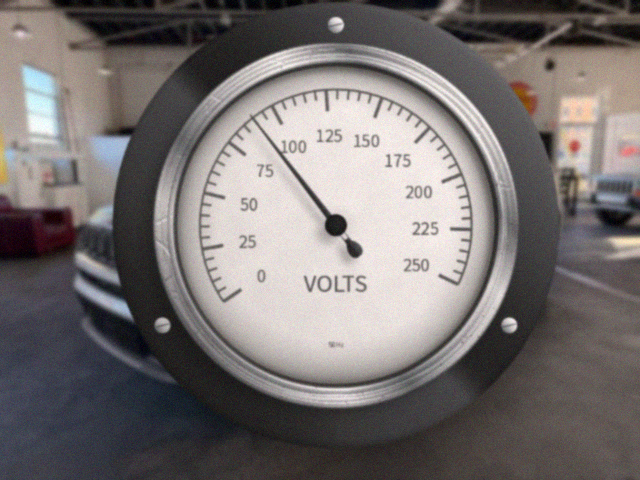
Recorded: 90,V
